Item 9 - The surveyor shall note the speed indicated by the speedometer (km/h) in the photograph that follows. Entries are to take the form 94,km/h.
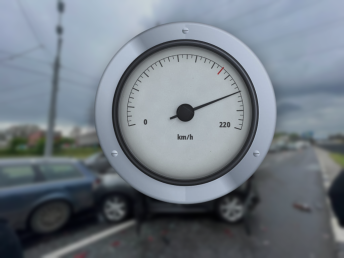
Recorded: 180,km/h
